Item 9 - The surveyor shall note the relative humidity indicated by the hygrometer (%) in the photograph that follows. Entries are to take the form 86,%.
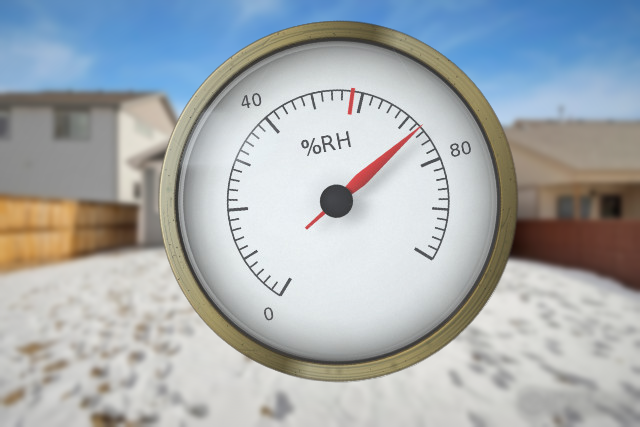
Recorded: 73,%
